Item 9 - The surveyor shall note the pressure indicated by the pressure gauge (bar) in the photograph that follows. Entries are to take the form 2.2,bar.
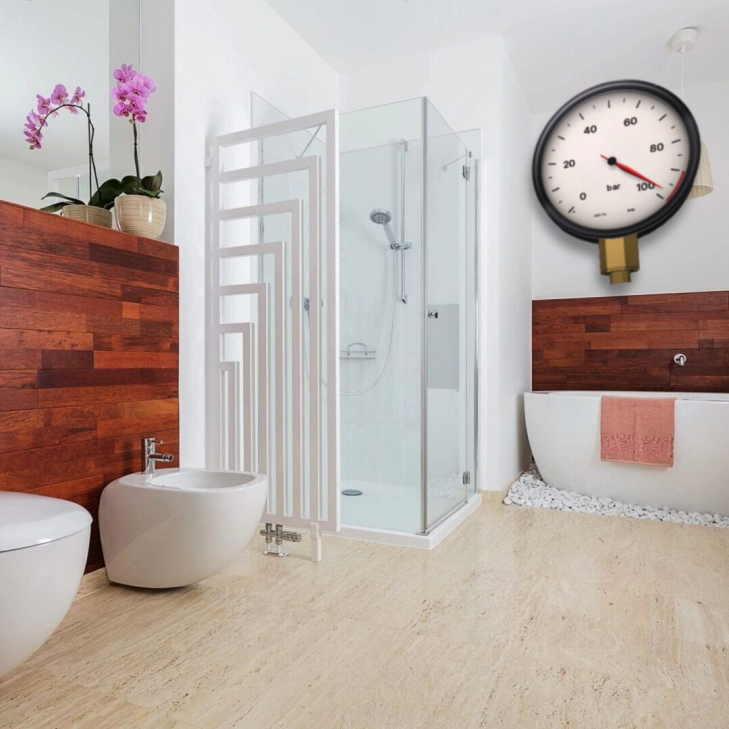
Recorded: 97.5,bar
